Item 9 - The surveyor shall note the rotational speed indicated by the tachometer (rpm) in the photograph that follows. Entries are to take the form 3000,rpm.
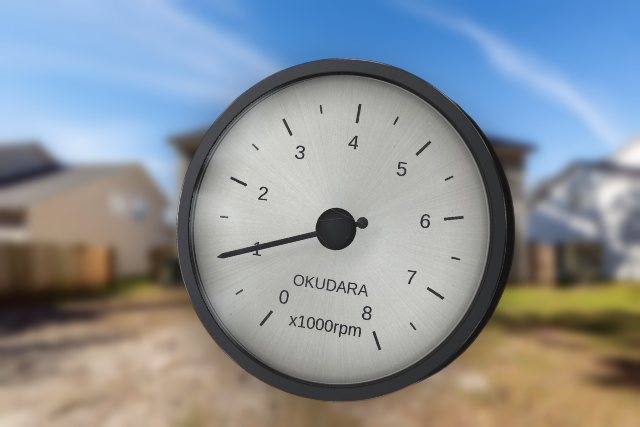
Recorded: 1000,rpm
